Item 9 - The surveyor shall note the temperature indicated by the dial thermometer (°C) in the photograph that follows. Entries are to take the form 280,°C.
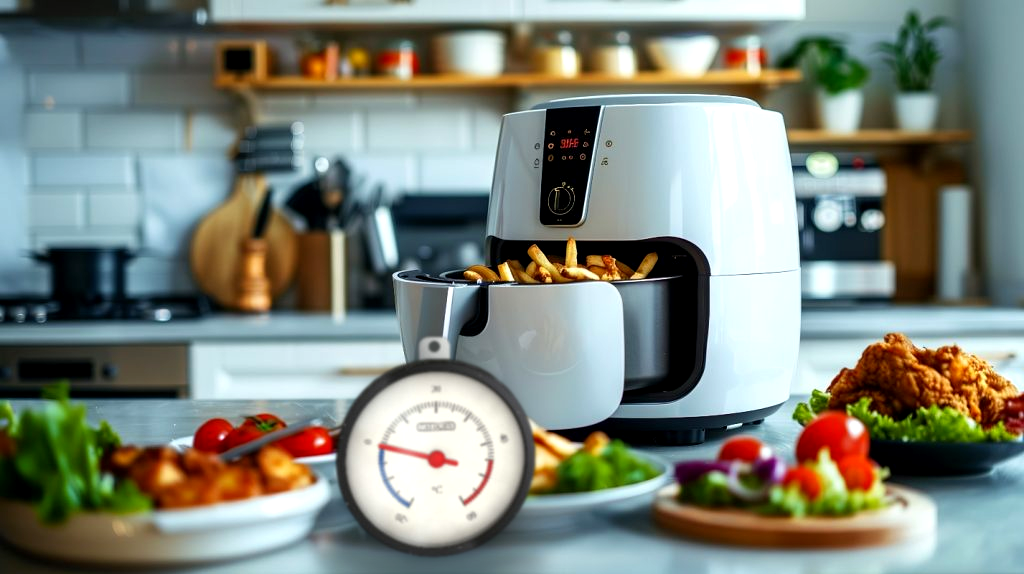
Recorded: 0,°C
